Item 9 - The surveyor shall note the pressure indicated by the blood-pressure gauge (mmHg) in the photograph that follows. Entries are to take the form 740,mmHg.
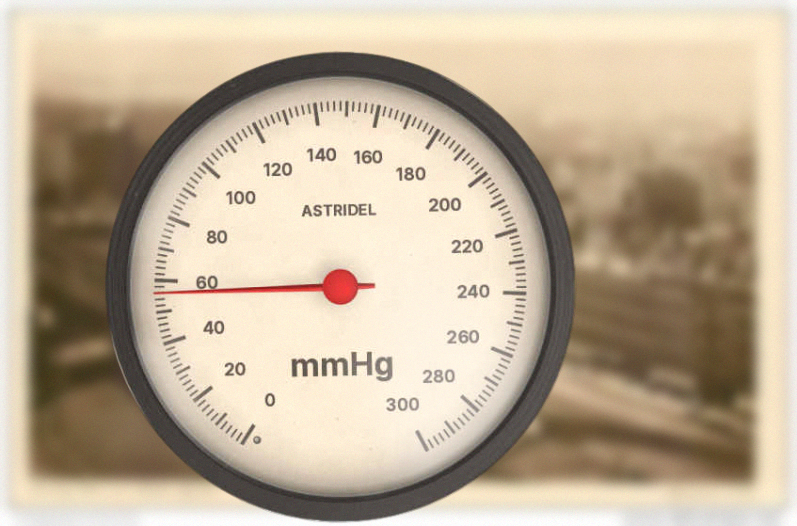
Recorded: 56,mmHg
